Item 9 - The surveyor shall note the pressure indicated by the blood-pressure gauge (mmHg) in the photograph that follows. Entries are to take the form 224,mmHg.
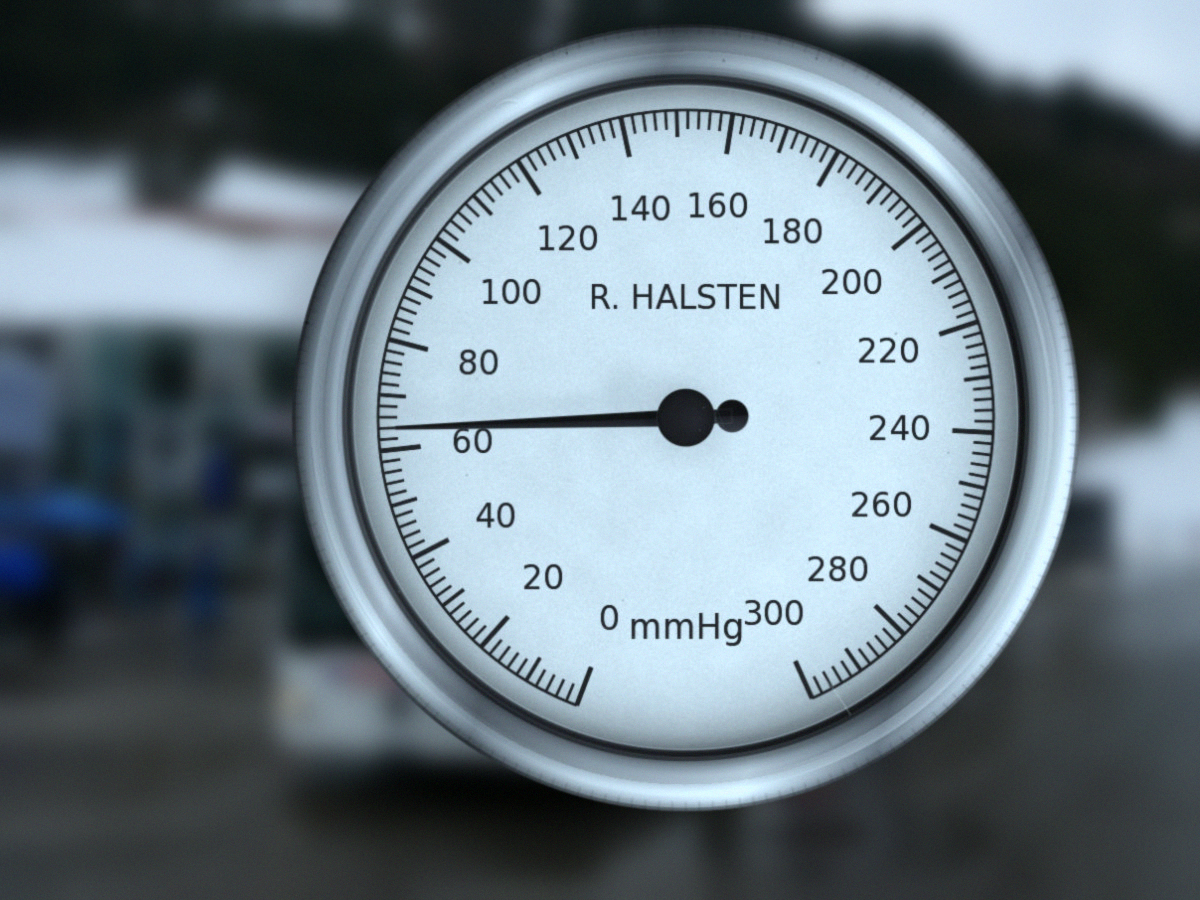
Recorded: 64,mmHg
